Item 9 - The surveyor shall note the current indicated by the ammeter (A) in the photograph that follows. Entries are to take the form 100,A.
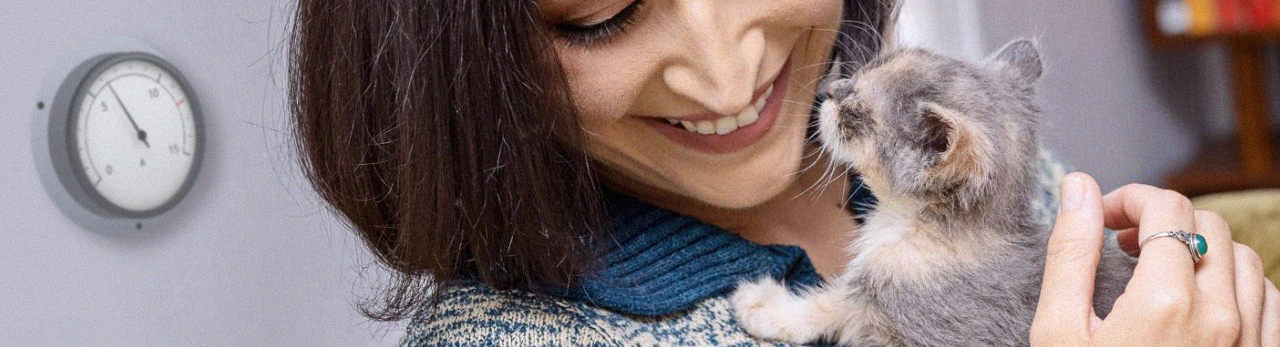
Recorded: 6,A
